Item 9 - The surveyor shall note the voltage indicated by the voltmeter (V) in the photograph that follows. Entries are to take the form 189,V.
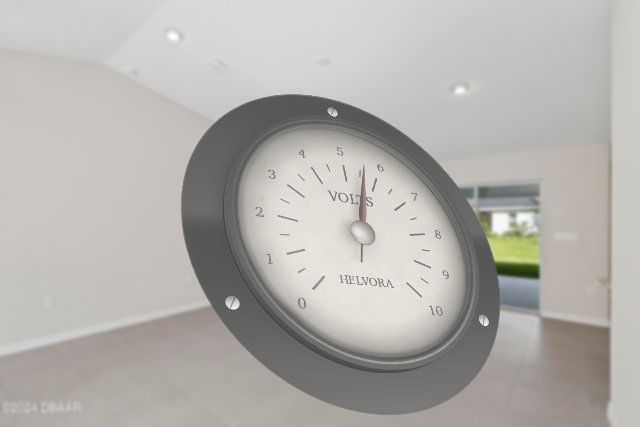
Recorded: 5.5,V
